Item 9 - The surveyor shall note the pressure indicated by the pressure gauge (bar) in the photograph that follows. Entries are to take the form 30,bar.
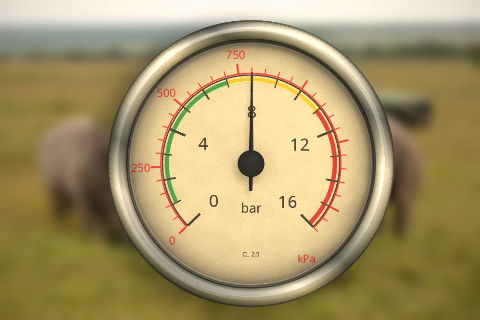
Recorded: 8,bar
